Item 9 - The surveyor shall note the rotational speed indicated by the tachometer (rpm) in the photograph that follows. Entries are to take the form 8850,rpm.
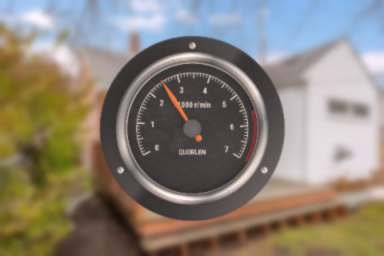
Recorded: 2500,rpm
